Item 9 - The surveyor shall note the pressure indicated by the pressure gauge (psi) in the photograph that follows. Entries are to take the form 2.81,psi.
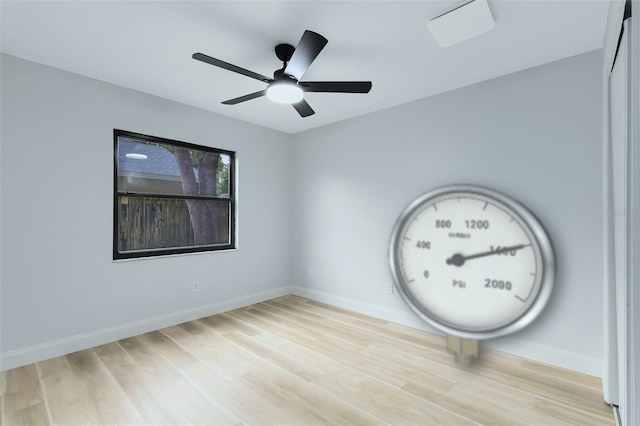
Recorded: 1600,psi
